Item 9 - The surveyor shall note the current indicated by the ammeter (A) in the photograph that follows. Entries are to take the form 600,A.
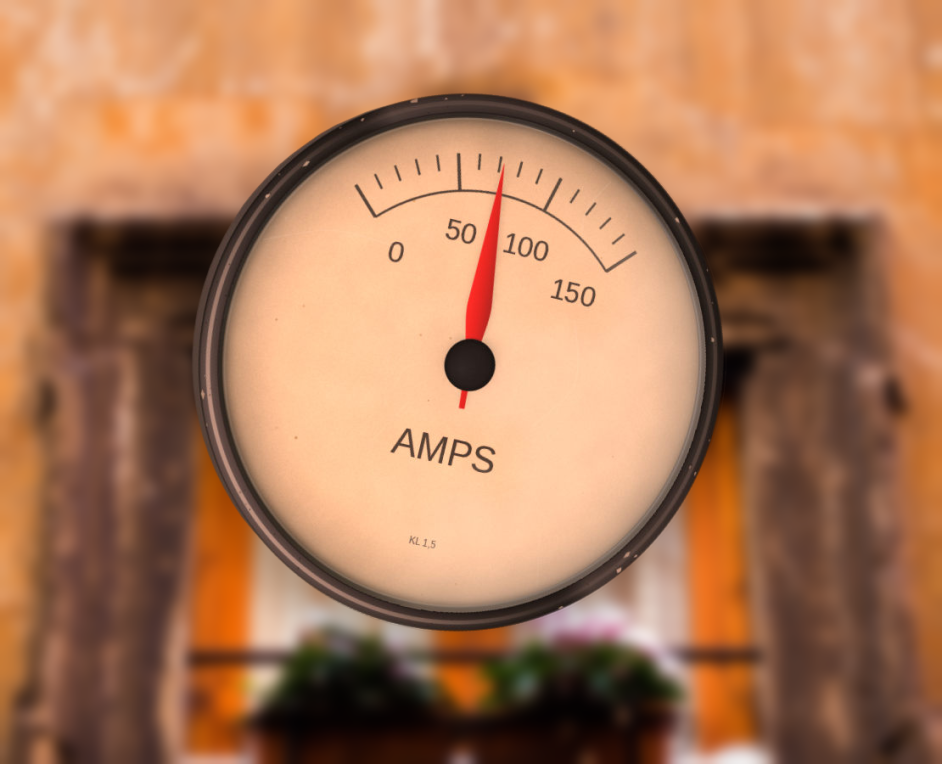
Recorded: 70,A
